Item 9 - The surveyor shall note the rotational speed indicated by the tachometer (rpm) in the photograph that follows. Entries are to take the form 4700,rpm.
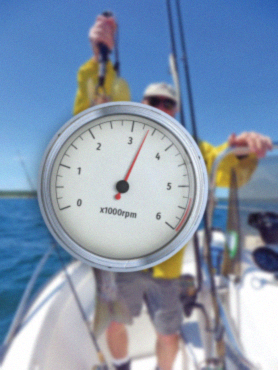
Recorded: 3375,rpm
